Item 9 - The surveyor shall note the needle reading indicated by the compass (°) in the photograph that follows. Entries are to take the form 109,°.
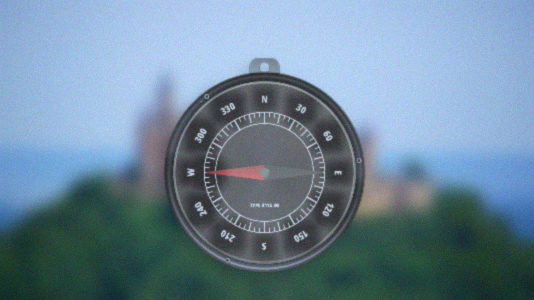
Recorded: 270,°
